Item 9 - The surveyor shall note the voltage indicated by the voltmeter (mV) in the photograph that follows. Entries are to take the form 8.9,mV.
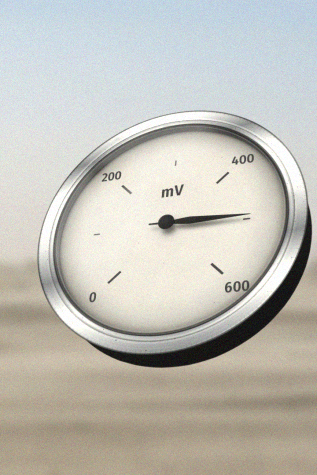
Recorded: 500,mV
